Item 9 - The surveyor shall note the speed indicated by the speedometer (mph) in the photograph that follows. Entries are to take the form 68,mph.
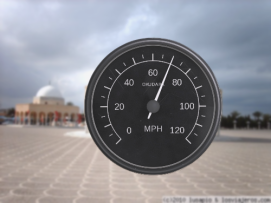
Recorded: 70,mph
